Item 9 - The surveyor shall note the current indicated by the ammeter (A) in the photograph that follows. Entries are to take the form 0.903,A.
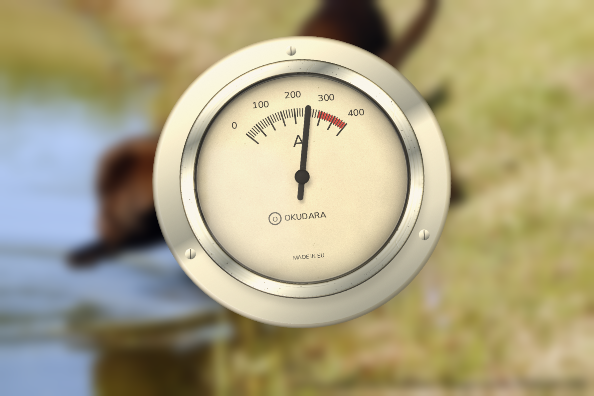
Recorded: 250,A
